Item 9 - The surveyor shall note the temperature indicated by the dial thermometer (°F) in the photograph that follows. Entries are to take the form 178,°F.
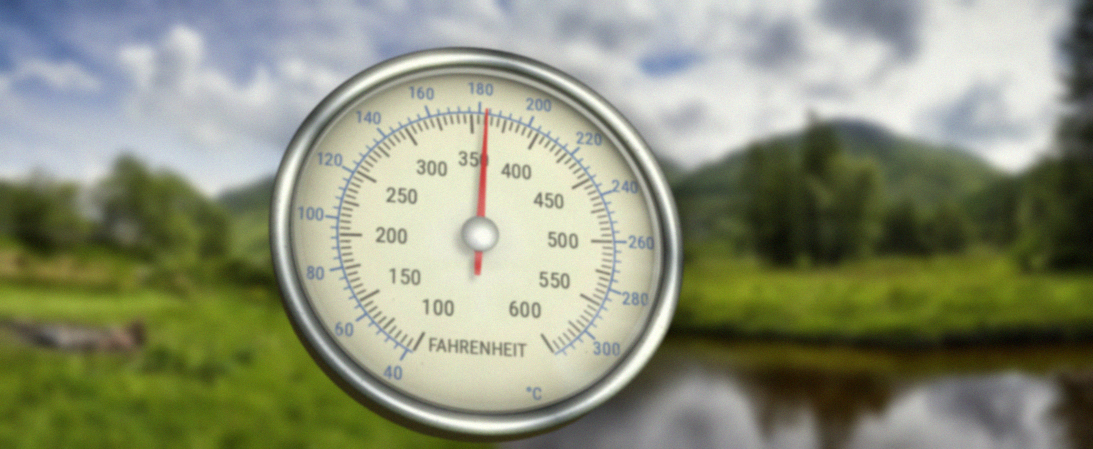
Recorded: 360,°F
